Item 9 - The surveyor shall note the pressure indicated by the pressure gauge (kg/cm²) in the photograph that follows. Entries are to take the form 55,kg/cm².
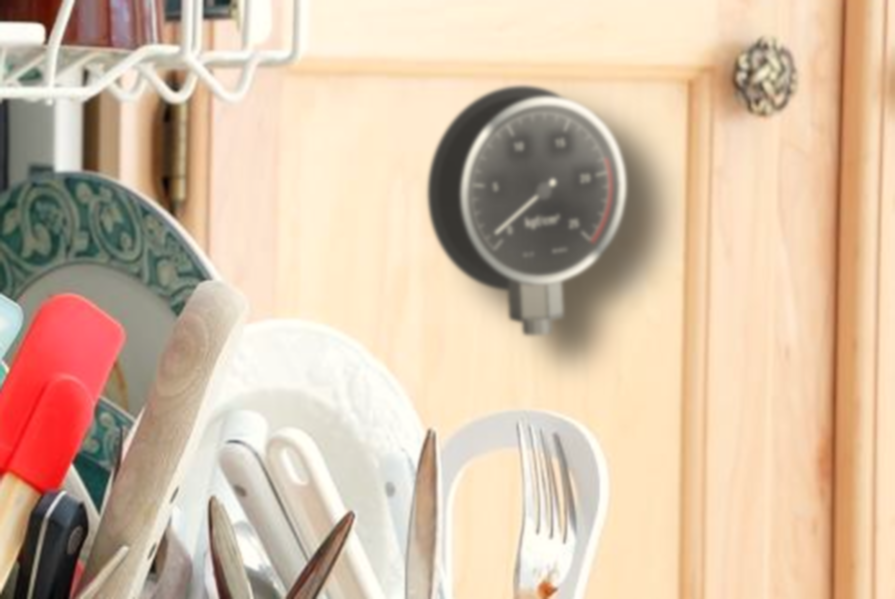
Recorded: 1,kg/cm²
